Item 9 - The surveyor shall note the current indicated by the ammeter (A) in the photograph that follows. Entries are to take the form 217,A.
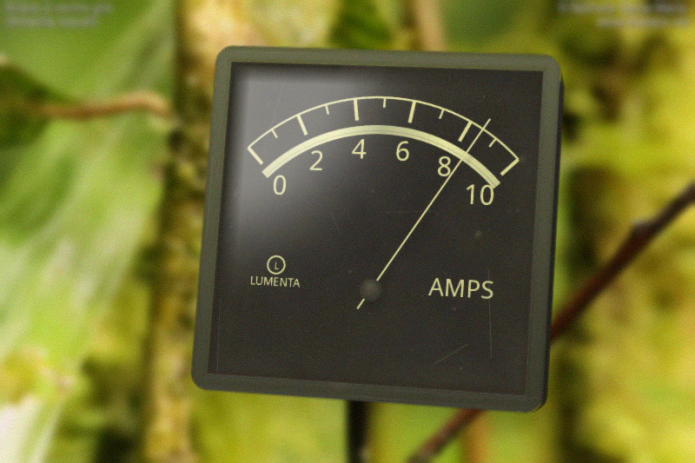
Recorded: 8.5,A
